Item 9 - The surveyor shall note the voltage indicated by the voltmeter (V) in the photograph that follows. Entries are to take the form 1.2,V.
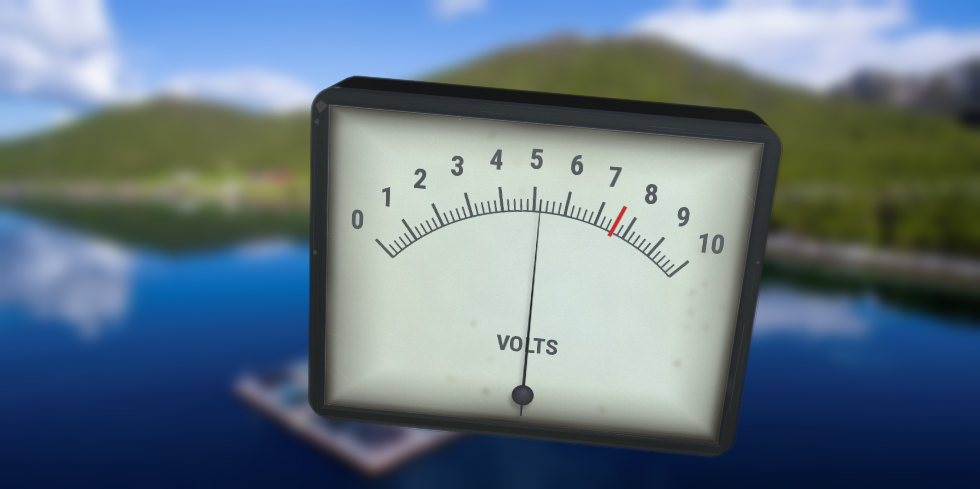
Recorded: 5.2,V
